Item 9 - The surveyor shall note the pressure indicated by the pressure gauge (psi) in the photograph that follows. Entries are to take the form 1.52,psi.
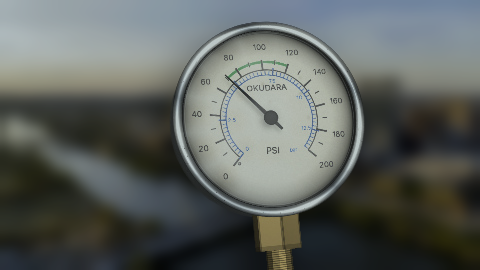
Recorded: 70,psi
